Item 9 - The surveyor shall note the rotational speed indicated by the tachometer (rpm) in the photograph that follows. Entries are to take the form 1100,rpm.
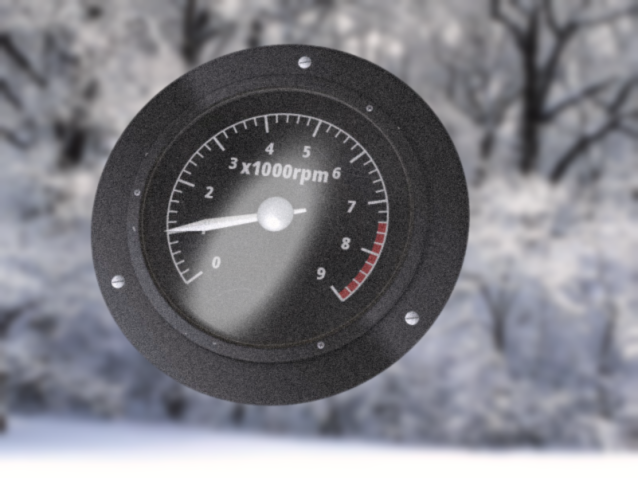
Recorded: 1000,rpm
